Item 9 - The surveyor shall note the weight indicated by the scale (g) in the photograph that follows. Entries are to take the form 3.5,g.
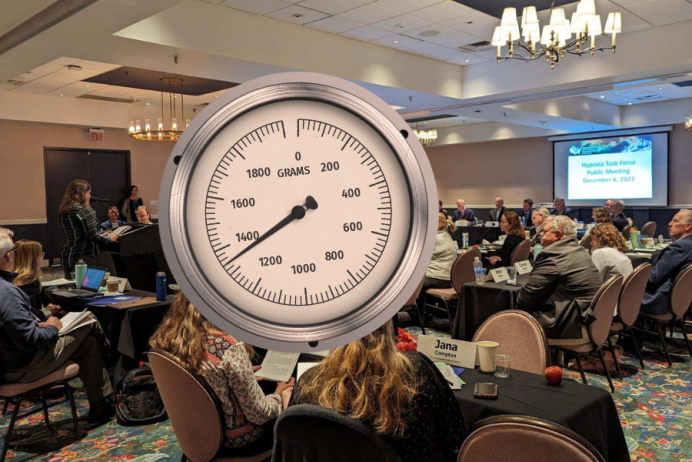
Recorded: 1340,g
